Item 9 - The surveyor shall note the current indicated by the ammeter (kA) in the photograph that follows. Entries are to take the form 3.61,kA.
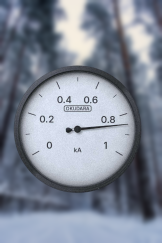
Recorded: 0.85,kA
